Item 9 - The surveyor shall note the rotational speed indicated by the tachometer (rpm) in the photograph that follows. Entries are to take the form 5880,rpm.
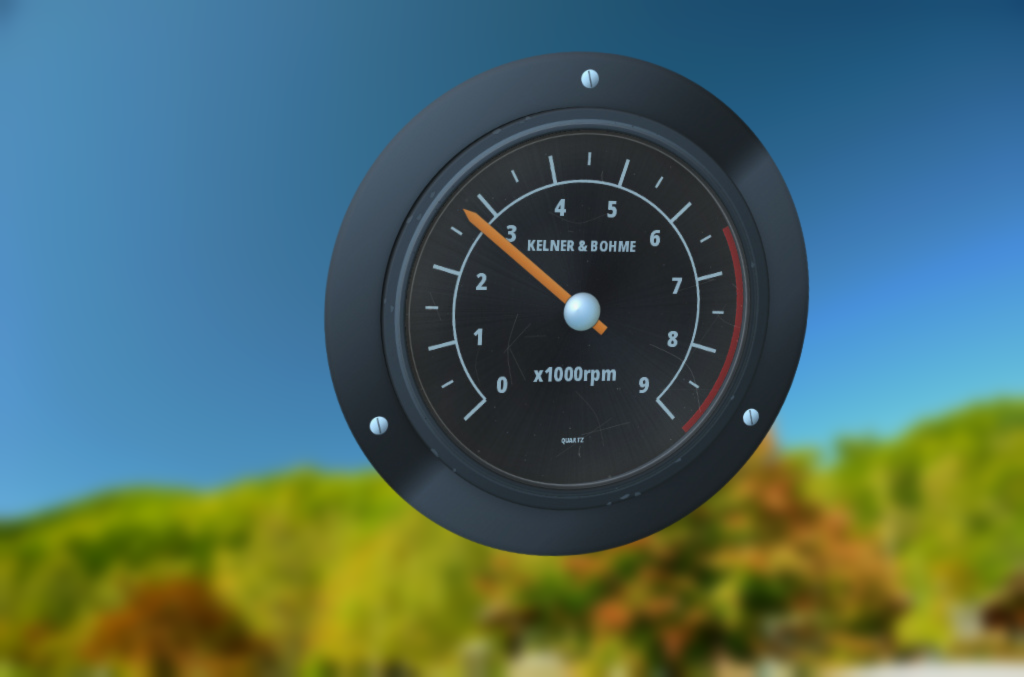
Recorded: 2750,rpm
